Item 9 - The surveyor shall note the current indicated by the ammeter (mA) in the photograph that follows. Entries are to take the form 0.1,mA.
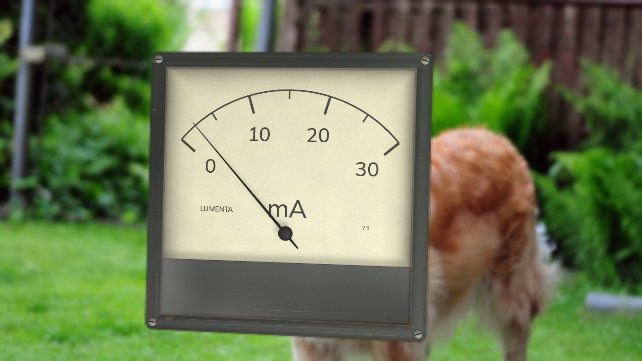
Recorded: 2.5,mA
